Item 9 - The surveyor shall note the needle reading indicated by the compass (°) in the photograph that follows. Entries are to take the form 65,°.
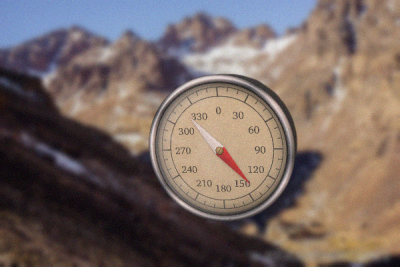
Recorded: 140,°
